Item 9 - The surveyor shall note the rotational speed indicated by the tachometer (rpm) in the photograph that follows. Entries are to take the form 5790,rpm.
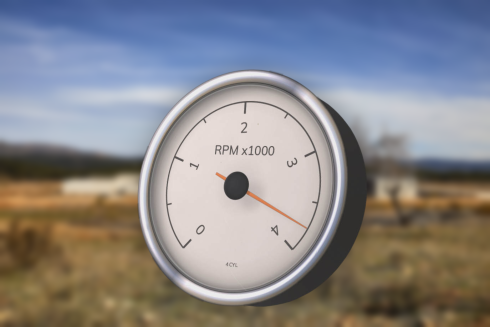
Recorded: 3750,rpm
